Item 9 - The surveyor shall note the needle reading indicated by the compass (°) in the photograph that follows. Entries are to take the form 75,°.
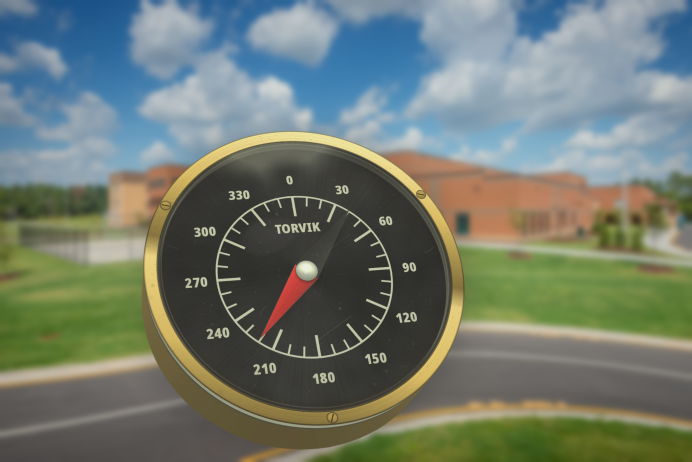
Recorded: 220,°
